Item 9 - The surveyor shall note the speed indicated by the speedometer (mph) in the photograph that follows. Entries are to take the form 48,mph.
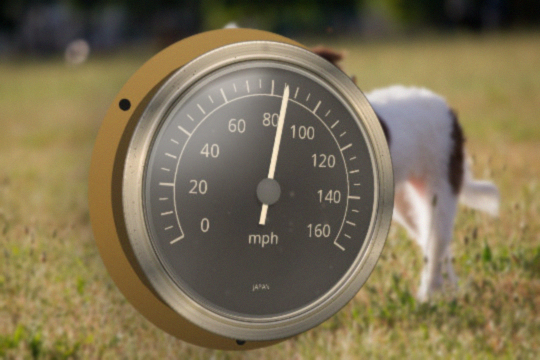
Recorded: 85,mph
